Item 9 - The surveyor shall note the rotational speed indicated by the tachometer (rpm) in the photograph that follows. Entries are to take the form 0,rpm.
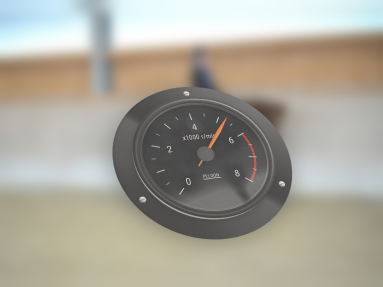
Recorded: 5250,rpm
